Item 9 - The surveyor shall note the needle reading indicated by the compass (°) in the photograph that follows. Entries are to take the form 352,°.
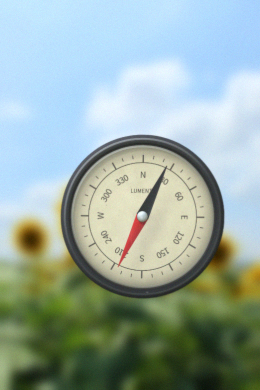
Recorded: 205,°
